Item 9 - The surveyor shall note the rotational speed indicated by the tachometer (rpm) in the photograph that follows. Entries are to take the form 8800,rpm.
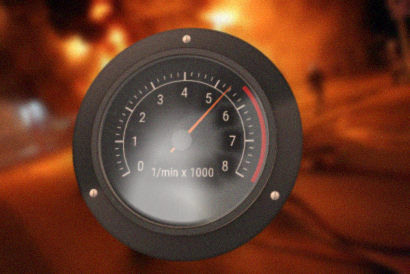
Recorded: 5400,rpm
